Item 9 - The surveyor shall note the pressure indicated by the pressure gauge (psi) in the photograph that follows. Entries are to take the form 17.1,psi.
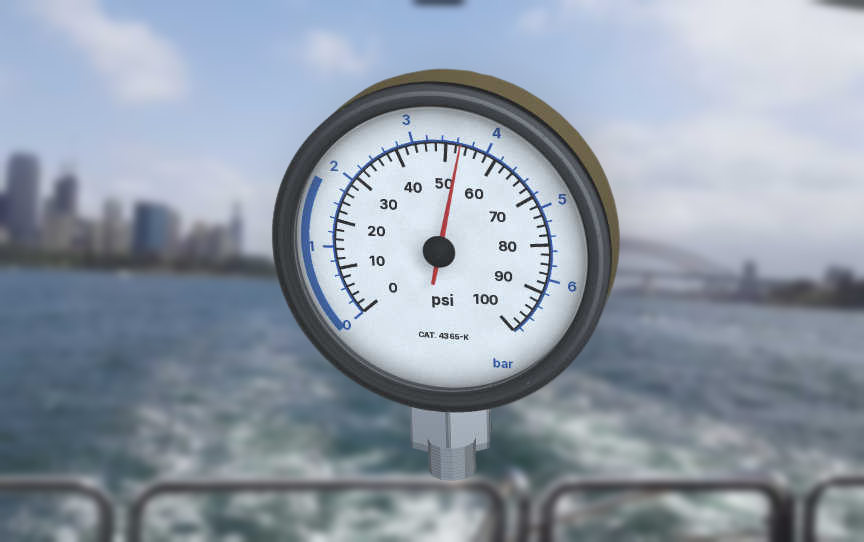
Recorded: 53,psi
